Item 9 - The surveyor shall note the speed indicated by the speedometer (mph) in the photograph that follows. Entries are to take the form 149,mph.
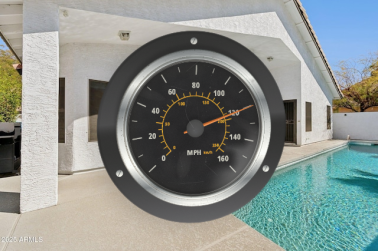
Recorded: 120,mph
